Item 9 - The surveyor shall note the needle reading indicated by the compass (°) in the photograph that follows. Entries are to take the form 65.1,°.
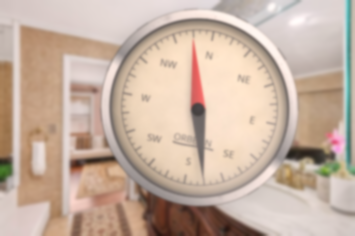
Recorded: 345,°
